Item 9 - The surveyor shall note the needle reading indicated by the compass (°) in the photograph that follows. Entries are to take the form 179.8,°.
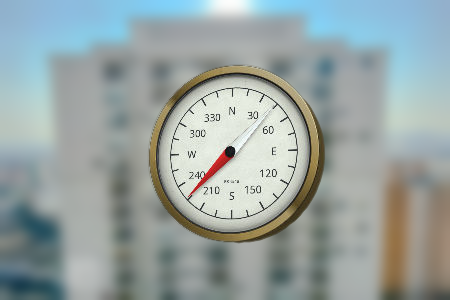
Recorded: 225,°
